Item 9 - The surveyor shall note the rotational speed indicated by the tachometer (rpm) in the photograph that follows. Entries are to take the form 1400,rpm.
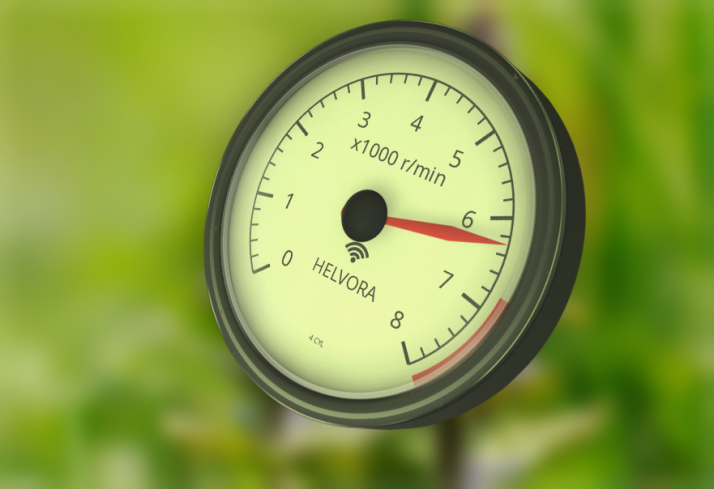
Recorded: 6300,rpm
